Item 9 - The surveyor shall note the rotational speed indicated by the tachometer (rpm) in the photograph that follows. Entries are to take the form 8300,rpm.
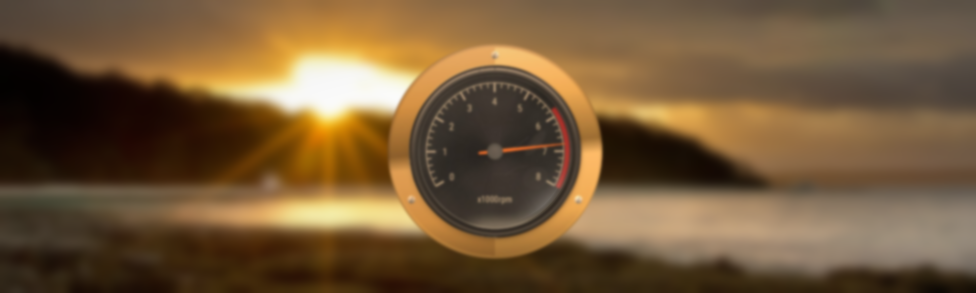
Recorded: 6800,rpm
